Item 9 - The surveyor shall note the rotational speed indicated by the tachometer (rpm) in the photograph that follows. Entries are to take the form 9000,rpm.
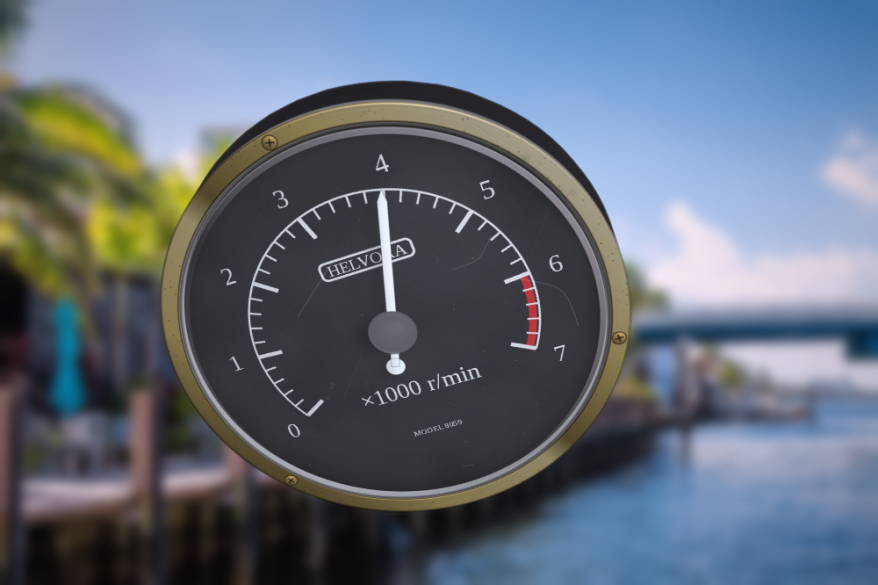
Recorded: 4000,rpm
